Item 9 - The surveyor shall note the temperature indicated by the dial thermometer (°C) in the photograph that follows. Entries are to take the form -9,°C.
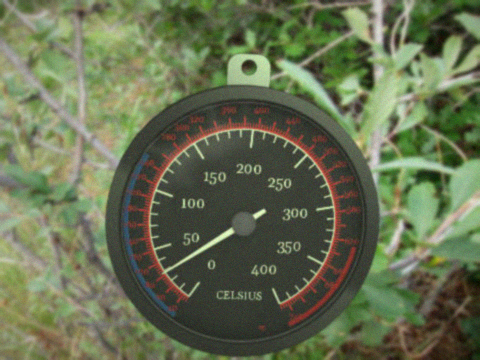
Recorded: 30,°C
